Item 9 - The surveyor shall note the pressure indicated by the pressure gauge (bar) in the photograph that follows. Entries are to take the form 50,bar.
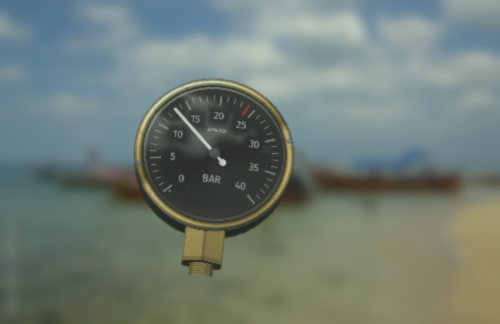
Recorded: 13,bar
